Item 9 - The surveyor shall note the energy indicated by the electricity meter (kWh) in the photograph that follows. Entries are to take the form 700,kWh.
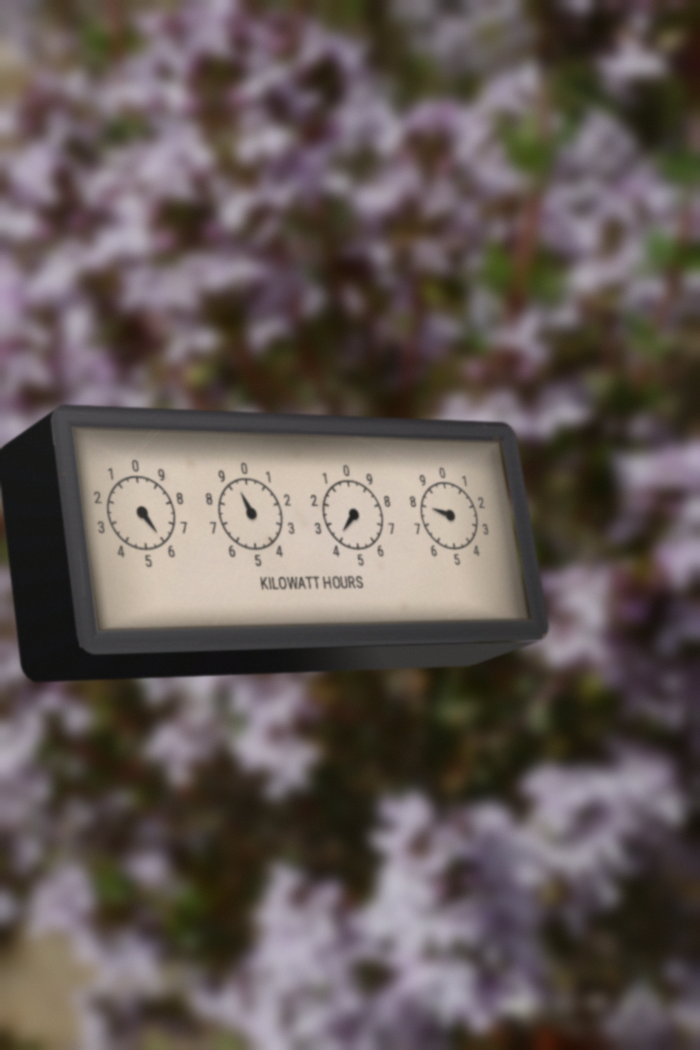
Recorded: 5938,kWh
